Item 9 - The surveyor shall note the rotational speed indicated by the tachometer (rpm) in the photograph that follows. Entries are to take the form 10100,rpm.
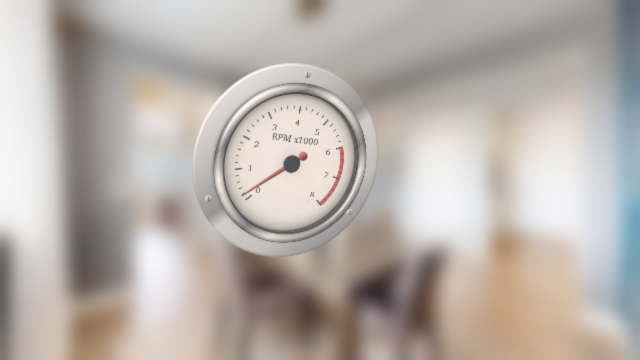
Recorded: 200,rpm
